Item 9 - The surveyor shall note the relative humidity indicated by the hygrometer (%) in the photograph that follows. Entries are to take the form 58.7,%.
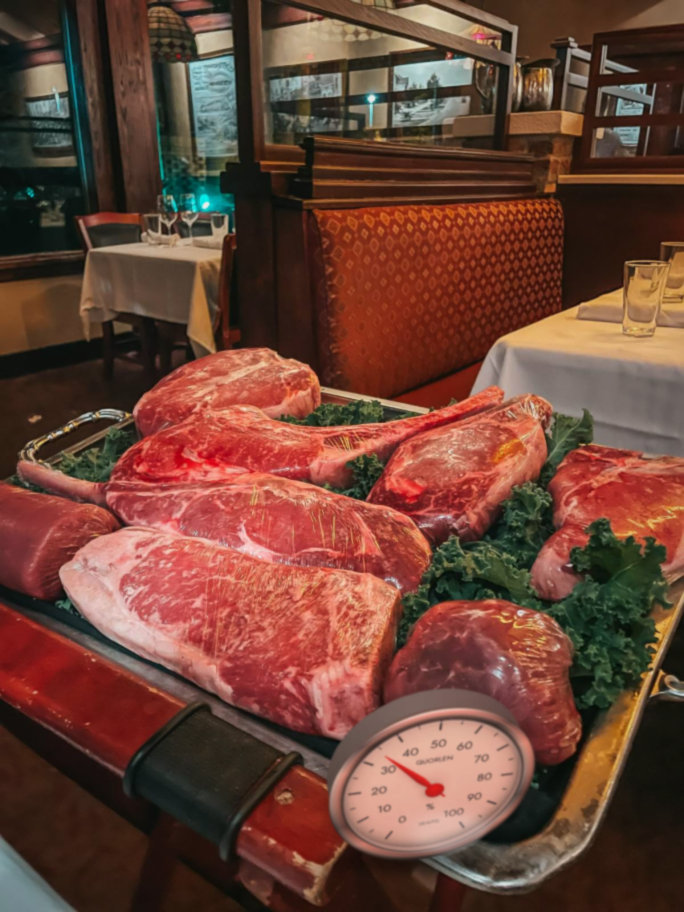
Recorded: 35,%
